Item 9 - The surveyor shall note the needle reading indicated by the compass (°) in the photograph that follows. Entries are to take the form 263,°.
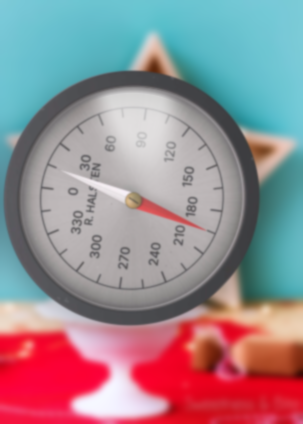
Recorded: 195,°
